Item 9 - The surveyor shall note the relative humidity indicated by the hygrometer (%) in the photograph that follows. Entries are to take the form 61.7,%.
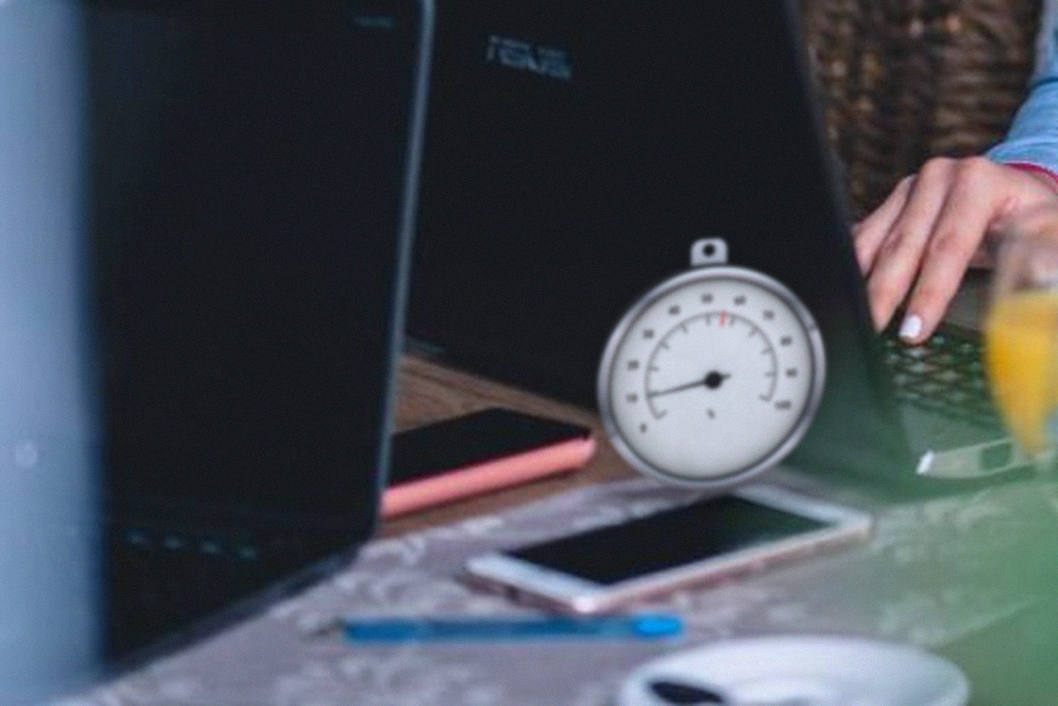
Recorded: 10,%
